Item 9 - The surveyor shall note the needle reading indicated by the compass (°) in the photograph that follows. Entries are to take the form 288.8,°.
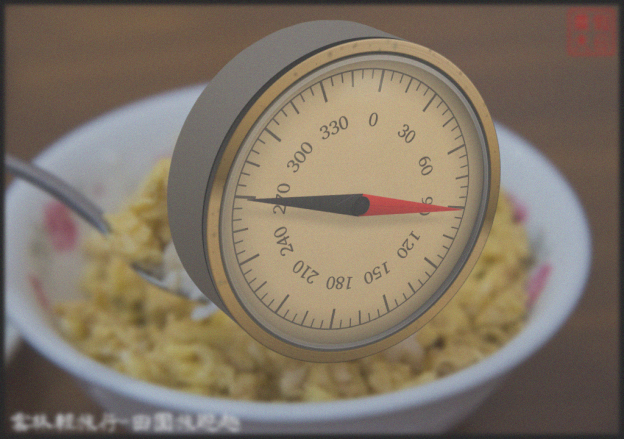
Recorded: 90,°
